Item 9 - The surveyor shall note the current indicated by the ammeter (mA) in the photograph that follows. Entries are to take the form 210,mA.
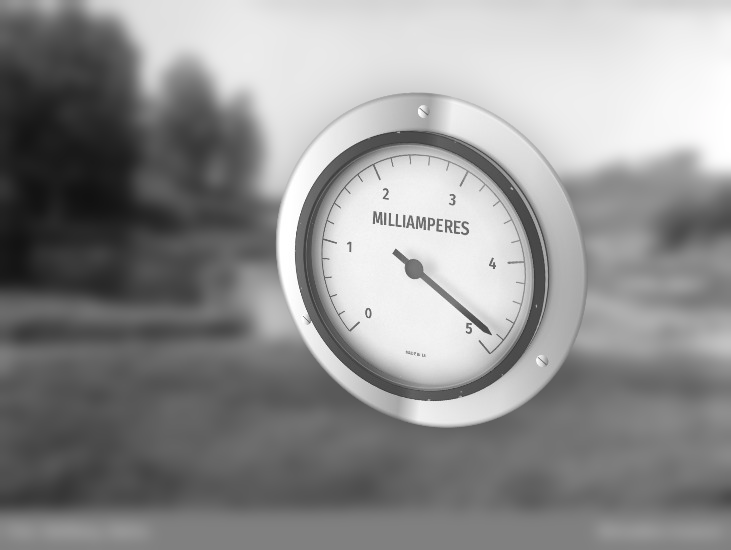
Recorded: 4.8,mA
